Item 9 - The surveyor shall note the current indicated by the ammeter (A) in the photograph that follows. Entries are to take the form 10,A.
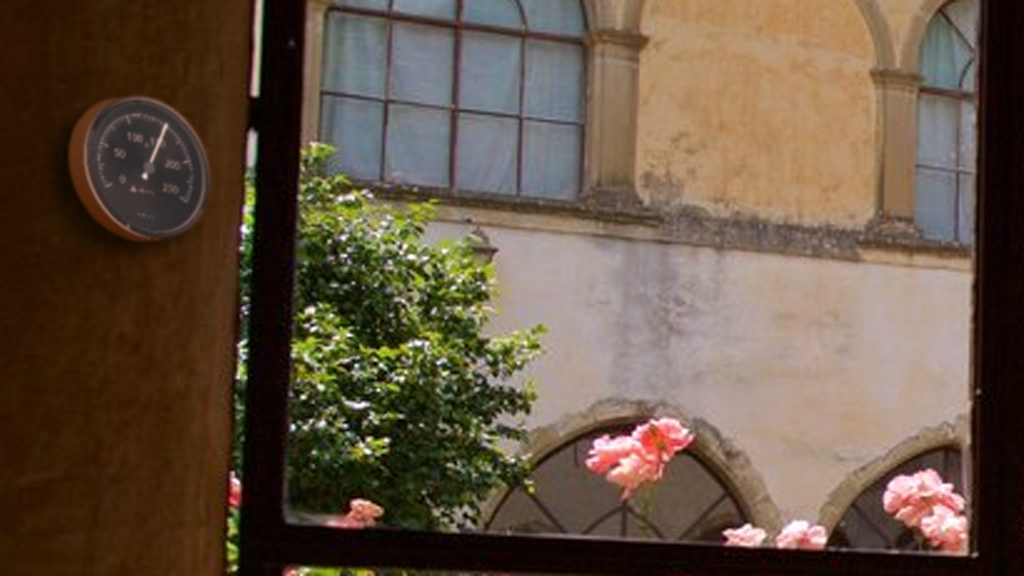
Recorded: 150,A
